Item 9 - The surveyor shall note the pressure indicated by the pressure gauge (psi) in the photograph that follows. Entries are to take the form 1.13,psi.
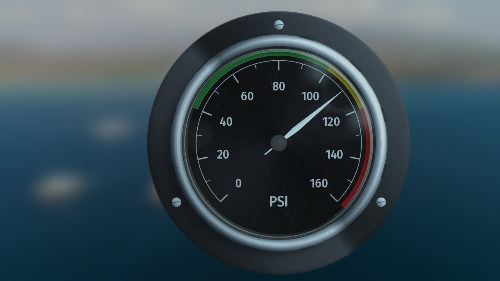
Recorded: 110,psi
